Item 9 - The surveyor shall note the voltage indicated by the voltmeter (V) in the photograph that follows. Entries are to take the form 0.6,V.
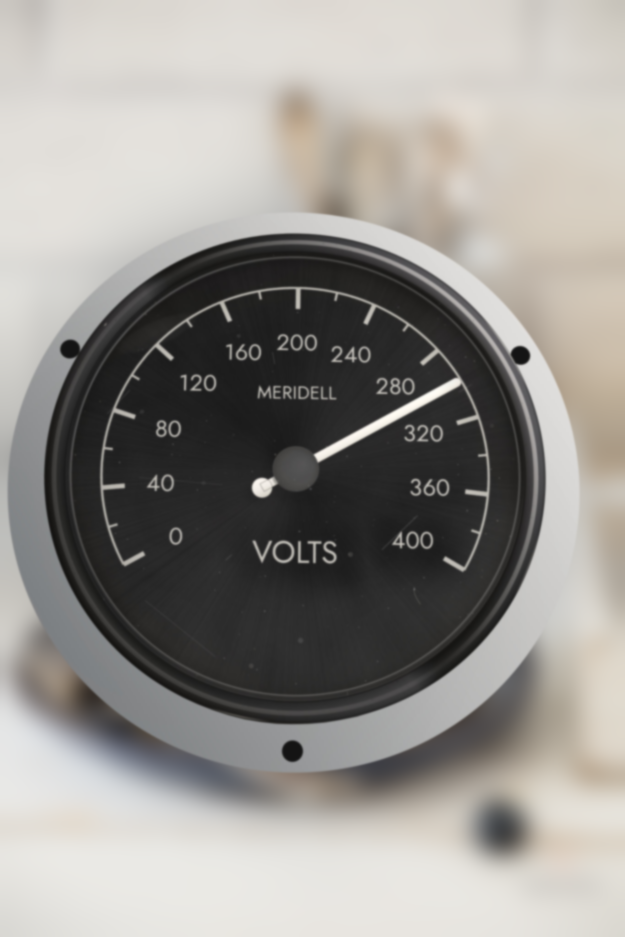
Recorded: 300,V
